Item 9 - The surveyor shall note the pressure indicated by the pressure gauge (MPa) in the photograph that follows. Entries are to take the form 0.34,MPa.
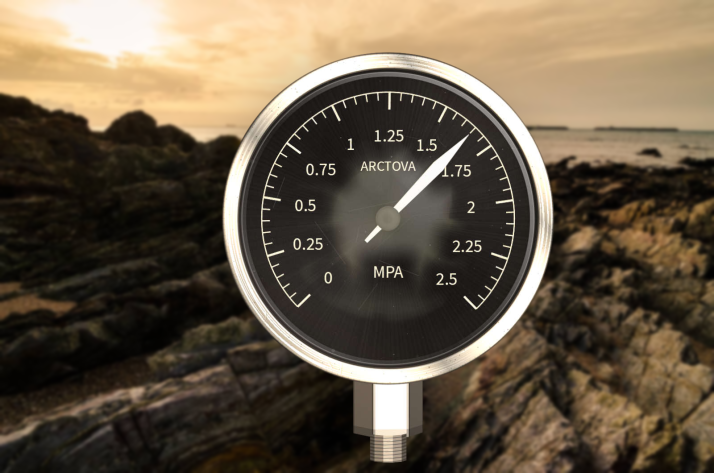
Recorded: 1.65,MPa
